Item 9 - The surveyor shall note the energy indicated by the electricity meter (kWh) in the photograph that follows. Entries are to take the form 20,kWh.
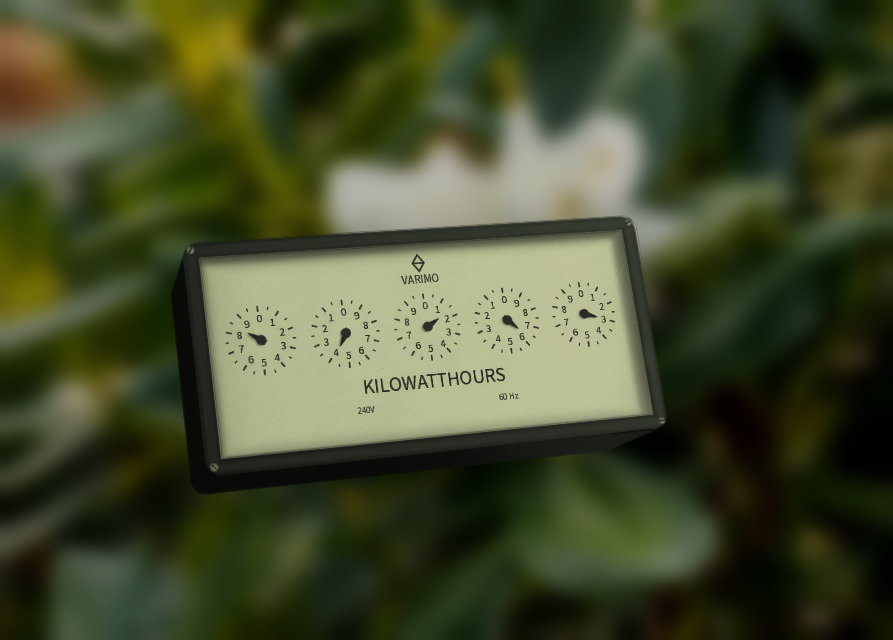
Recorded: 84163,kWh
